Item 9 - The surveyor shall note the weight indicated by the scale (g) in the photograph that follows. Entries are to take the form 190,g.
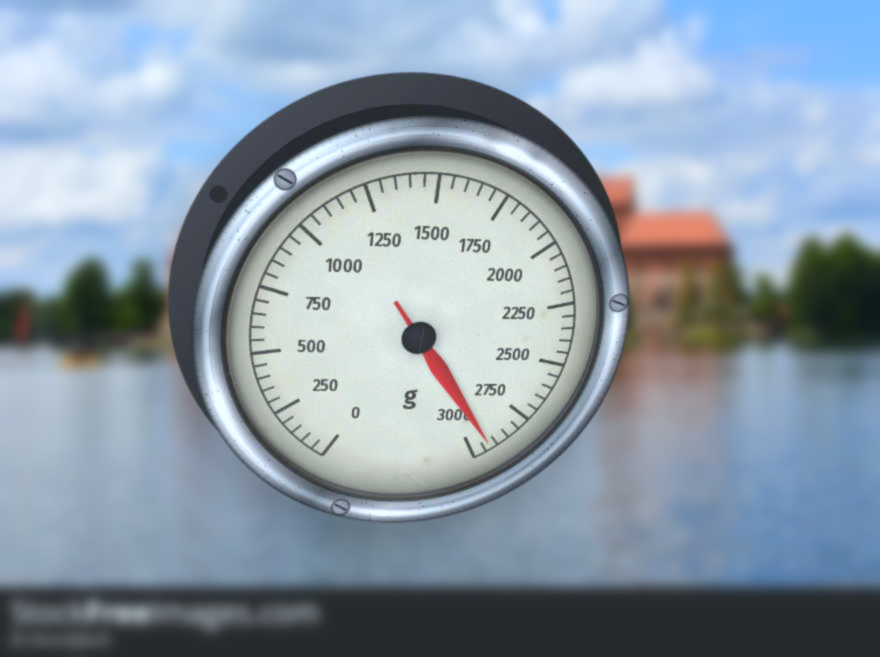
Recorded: 2925,g
